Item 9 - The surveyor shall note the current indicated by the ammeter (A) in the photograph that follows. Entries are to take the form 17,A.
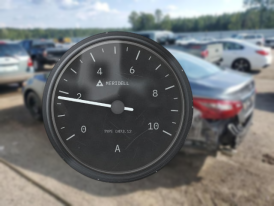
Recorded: 1.75,A
